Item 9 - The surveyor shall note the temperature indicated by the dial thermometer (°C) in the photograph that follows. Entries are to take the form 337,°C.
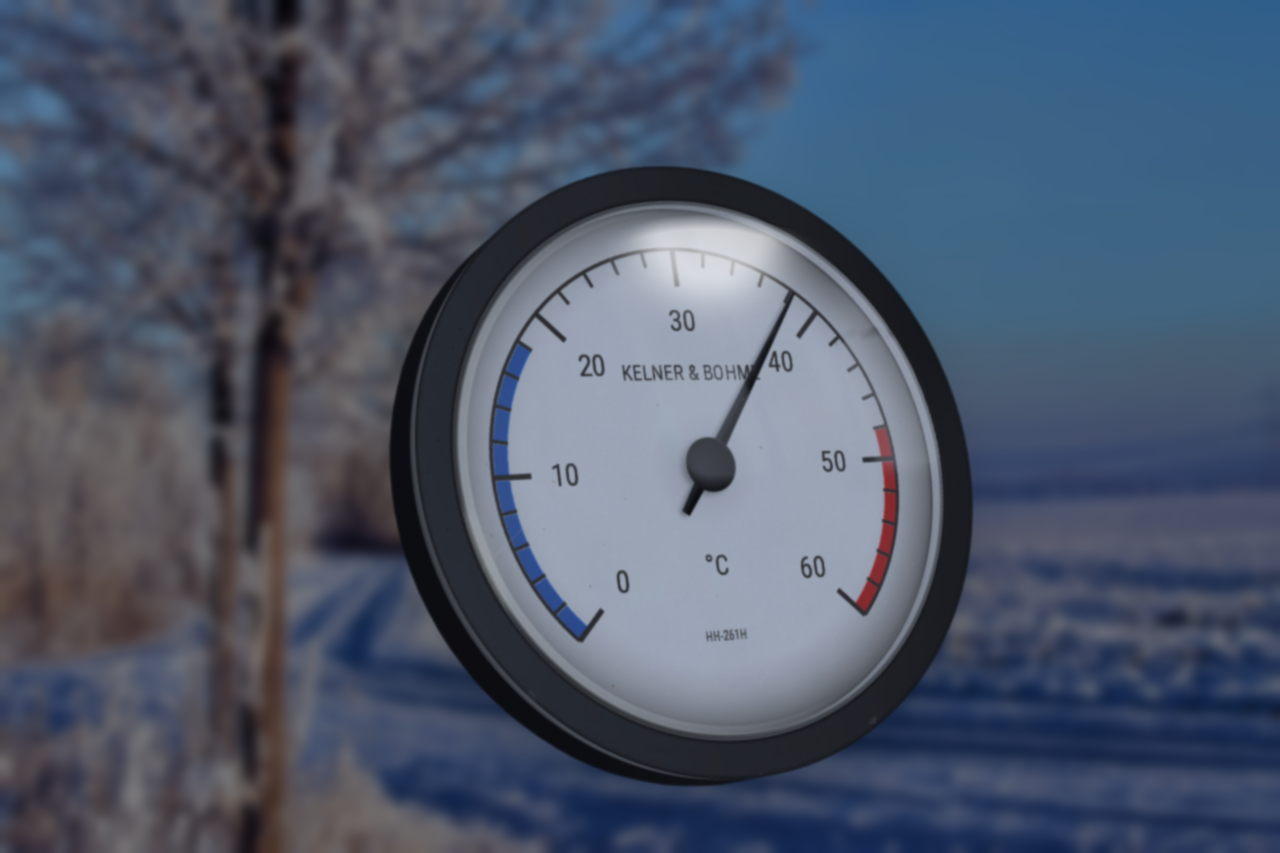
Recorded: 38,°C
